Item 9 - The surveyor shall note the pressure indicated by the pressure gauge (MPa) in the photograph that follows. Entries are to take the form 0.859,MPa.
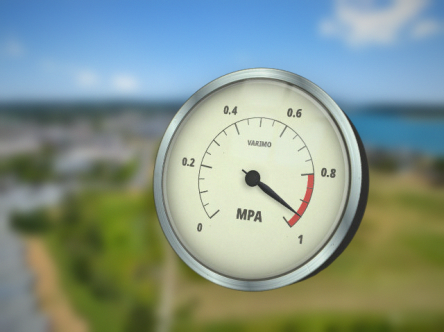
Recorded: 0.95,MPa
